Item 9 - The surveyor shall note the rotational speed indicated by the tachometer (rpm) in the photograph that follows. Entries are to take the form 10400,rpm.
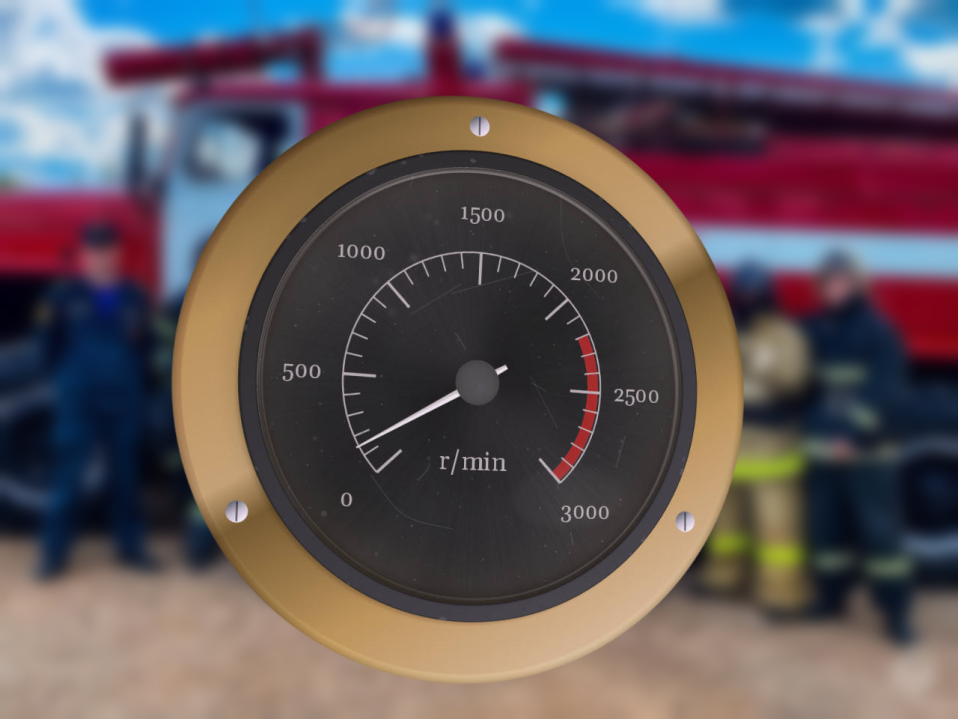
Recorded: 150,rpm
